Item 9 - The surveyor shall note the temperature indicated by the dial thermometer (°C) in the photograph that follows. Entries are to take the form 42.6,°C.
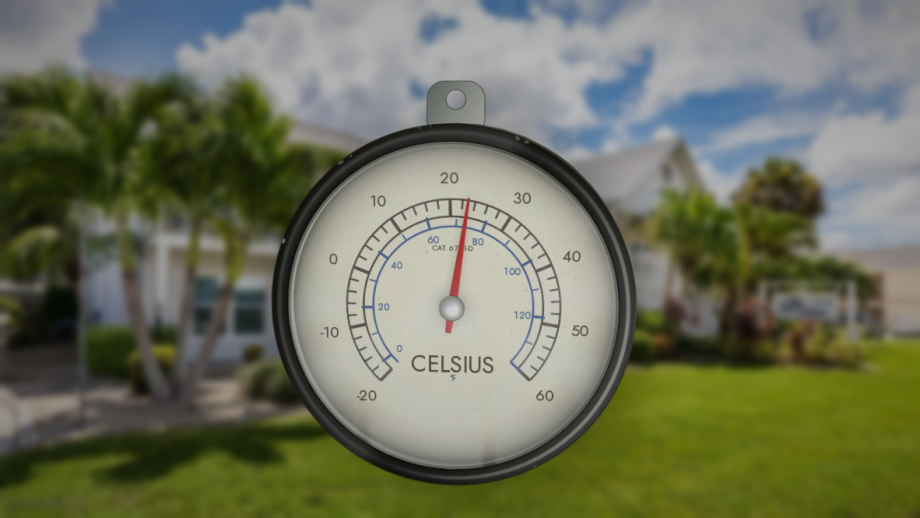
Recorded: 23,°C
